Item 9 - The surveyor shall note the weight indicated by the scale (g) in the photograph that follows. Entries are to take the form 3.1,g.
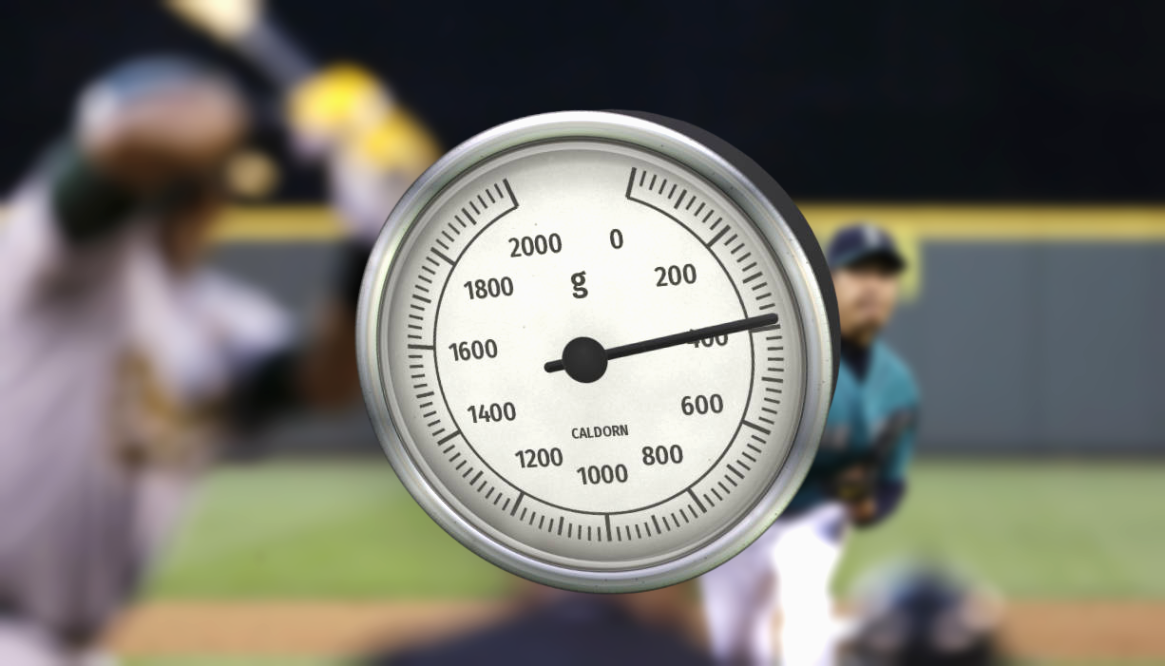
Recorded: 380,g
